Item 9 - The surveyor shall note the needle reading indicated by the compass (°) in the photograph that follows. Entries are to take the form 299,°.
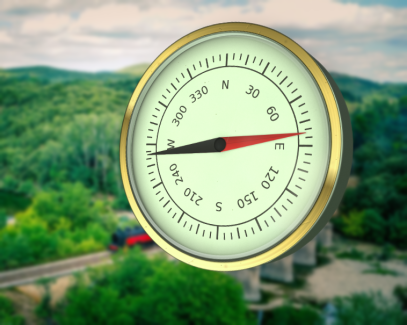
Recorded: 82.5,°
